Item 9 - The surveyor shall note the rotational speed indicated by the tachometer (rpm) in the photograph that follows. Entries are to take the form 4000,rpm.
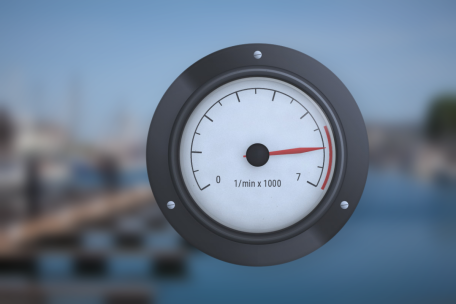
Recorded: 6000,rpm
